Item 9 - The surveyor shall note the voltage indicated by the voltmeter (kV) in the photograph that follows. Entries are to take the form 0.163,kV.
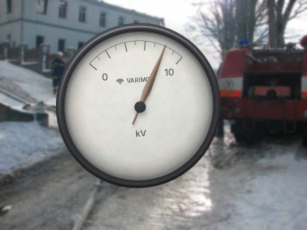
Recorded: 8,kV
